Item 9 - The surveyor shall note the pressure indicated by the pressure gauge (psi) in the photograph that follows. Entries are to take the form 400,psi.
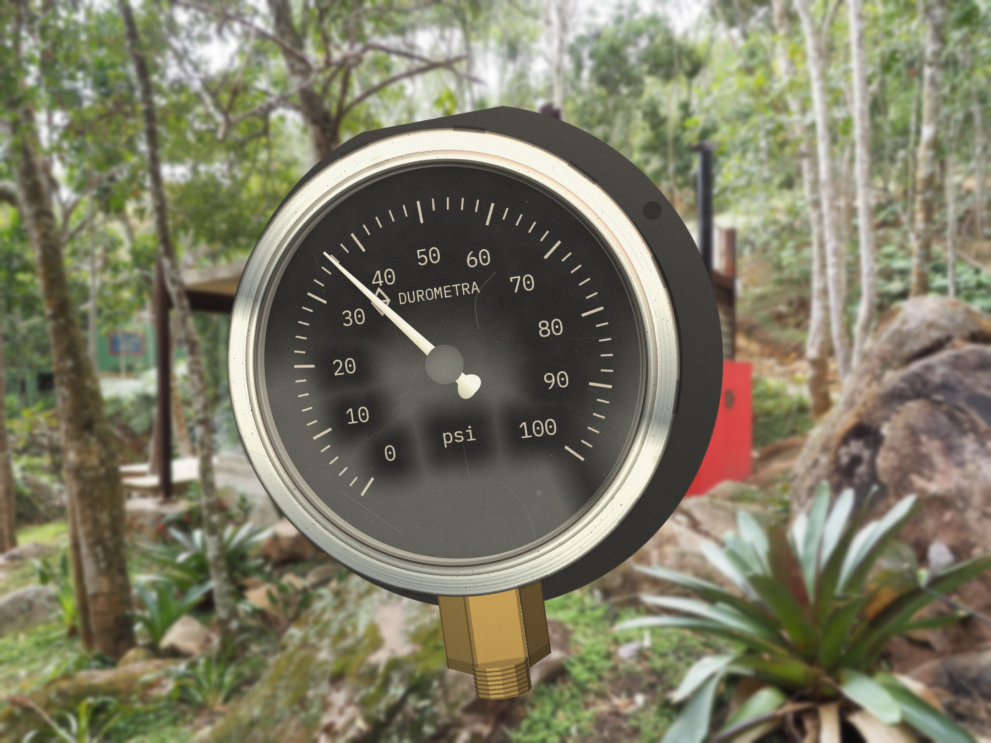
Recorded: 36,psi
